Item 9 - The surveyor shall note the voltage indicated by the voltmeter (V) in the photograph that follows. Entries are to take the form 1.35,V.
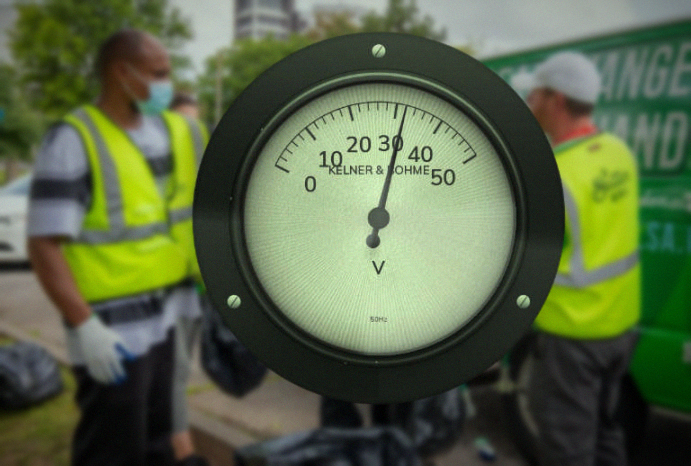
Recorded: 32,V
